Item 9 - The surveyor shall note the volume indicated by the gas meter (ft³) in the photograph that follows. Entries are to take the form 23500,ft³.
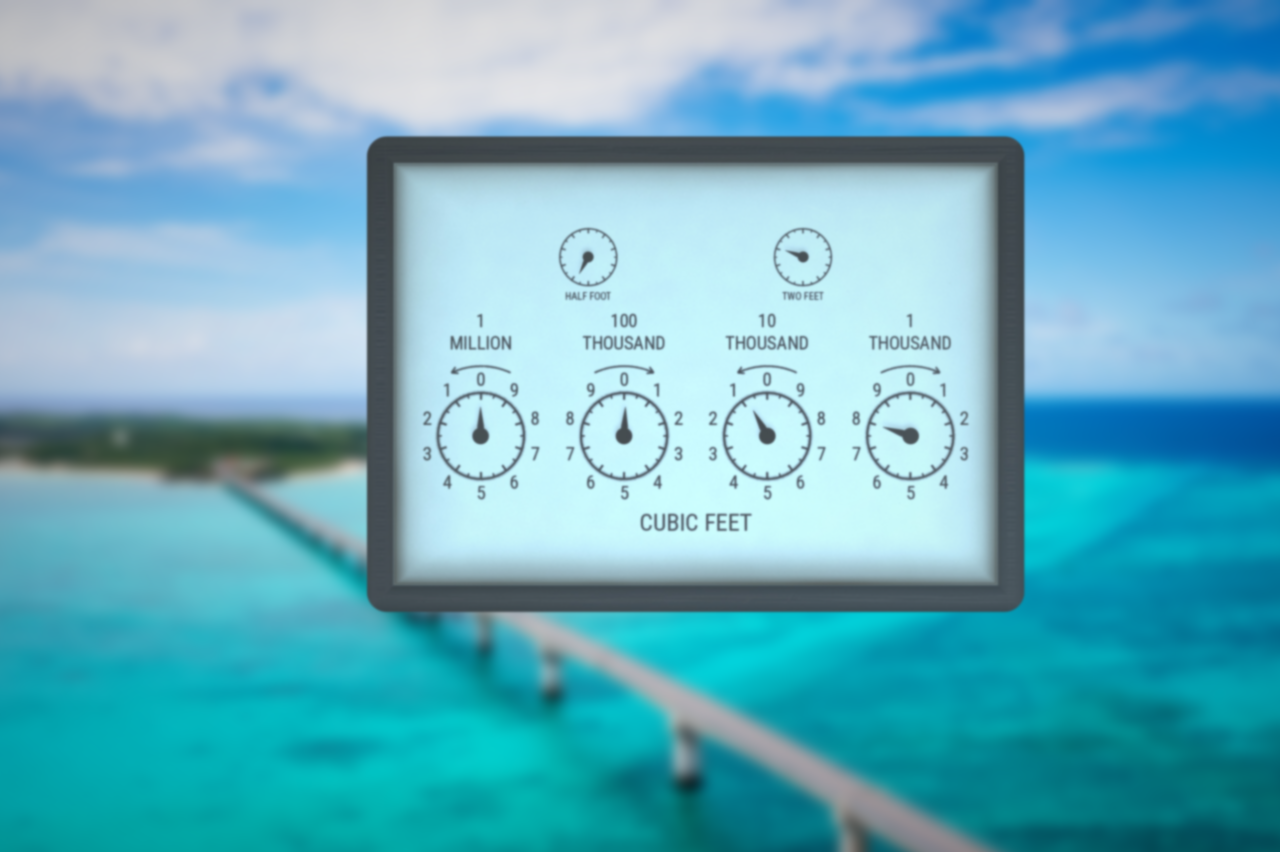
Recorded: 800,ft³
